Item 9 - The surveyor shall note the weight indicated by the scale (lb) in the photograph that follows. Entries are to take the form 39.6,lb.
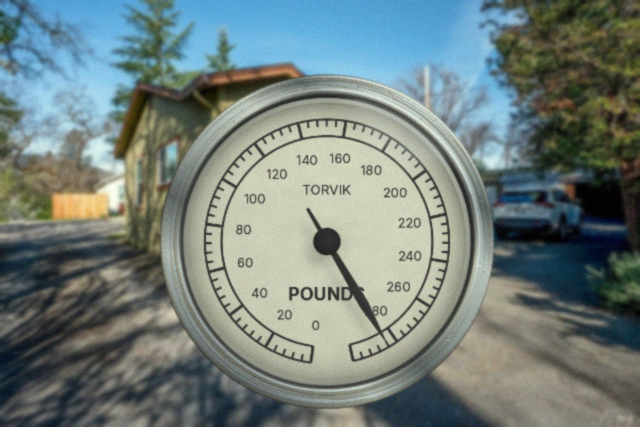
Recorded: 284,lb
